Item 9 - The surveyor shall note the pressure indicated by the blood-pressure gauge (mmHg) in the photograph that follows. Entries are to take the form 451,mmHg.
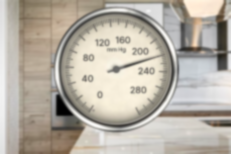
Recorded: 220,mmHg
